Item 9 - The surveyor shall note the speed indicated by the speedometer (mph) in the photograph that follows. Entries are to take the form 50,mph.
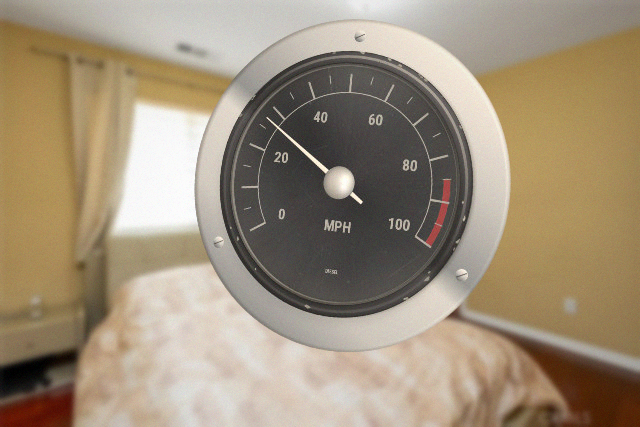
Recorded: 27.5,mph
